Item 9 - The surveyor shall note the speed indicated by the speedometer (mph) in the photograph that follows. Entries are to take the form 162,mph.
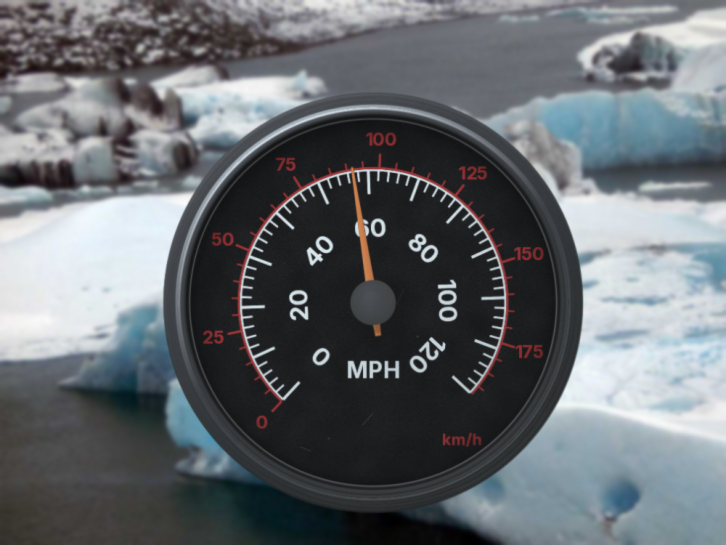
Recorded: 57,mph
